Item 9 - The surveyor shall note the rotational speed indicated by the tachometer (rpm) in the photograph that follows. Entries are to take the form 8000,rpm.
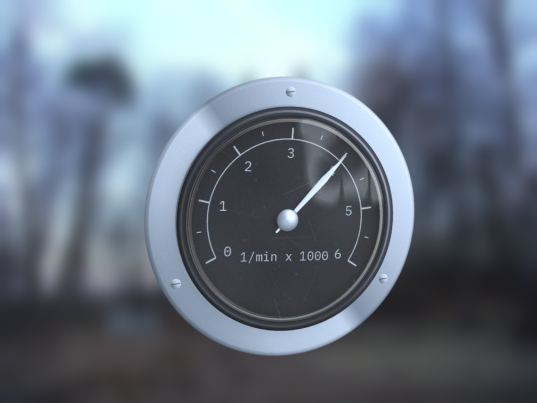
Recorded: 4000,rpm
